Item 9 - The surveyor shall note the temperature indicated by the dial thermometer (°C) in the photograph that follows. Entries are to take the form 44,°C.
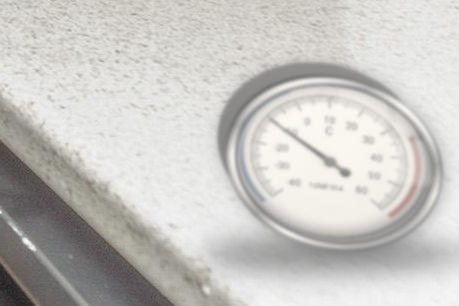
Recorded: -10,°C
